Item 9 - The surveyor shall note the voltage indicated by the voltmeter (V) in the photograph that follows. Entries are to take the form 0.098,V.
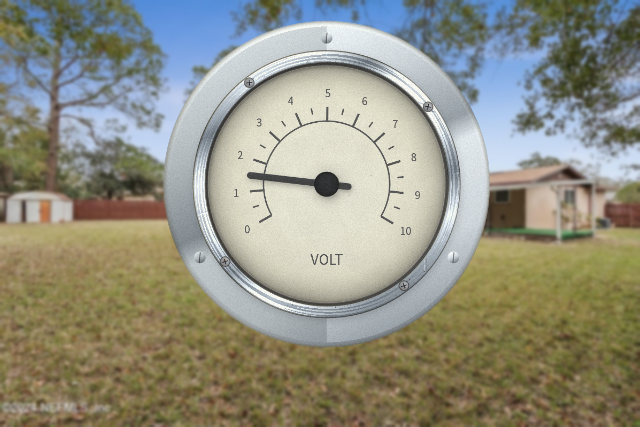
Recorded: 1.5,V
